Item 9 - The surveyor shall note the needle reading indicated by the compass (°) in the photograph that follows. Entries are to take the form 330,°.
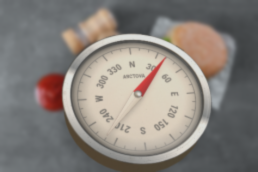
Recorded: 40,°
